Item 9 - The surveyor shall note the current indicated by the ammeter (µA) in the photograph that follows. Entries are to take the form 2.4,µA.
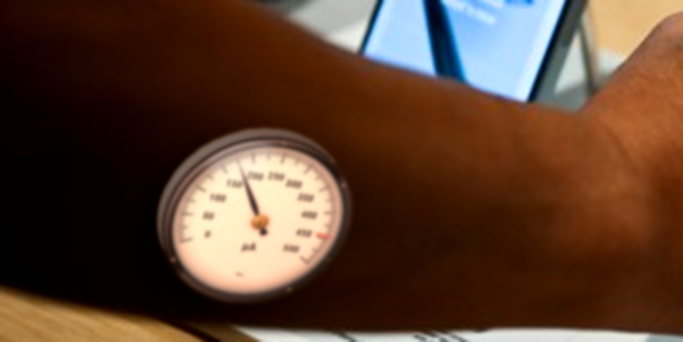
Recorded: 175,µA
